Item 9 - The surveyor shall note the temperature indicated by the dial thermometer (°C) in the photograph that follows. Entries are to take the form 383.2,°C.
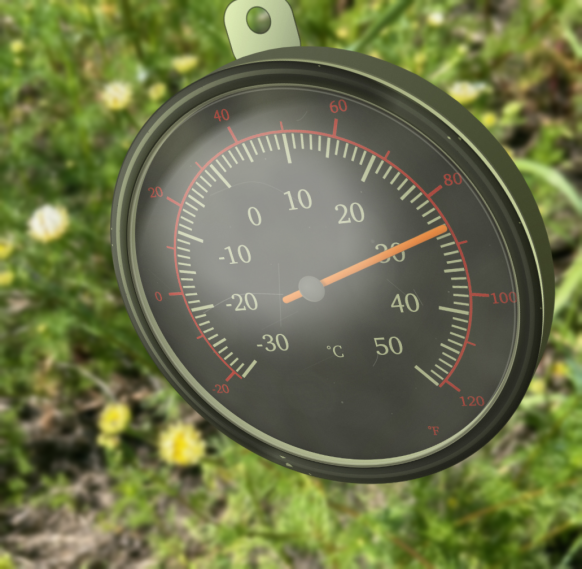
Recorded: 30,°C
